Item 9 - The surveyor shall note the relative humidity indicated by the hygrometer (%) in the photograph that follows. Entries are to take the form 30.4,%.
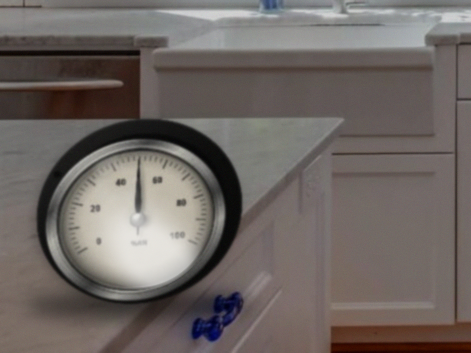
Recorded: 50,%
